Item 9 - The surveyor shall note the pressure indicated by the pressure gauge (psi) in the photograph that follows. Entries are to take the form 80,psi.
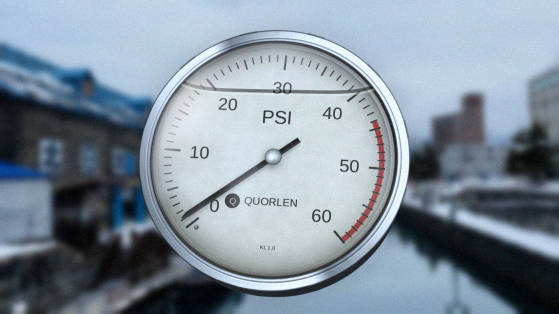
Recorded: 1,psi
